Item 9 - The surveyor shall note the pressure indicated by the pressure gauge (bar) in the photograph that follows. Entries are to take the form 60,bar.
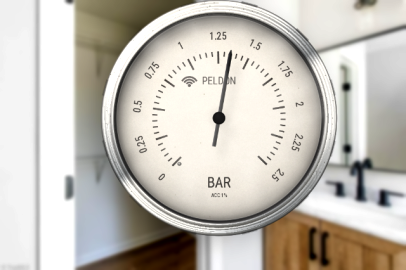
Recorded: 1.35,bar
